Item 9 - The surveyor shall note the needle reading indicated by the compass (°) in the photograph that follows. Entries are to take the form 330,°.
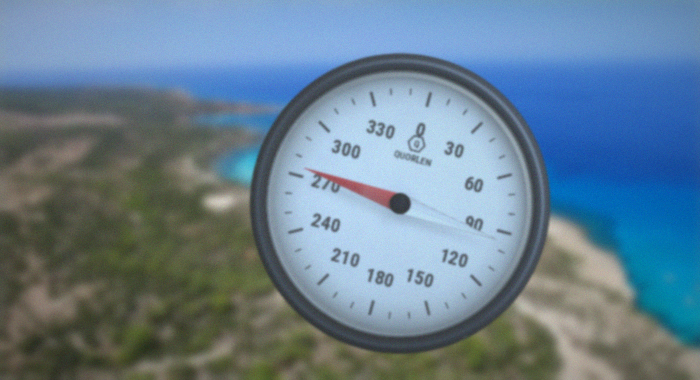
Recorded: 275,°
